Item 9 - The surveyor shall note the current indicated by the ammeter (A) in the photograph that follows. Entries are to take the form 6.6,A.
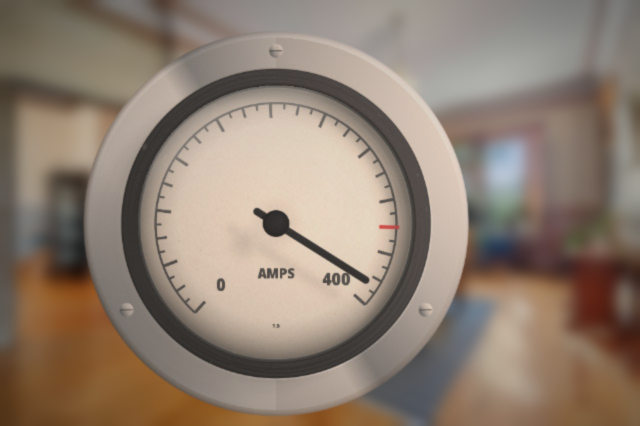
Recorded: 385,A
